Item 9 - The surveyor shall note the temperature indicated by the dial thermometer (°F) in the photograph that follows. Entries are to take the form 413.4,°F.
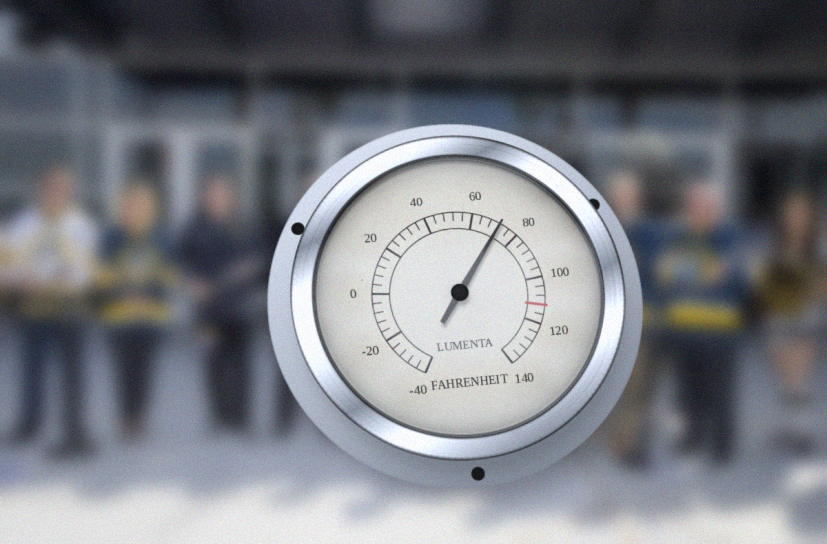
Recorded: 72,°F
